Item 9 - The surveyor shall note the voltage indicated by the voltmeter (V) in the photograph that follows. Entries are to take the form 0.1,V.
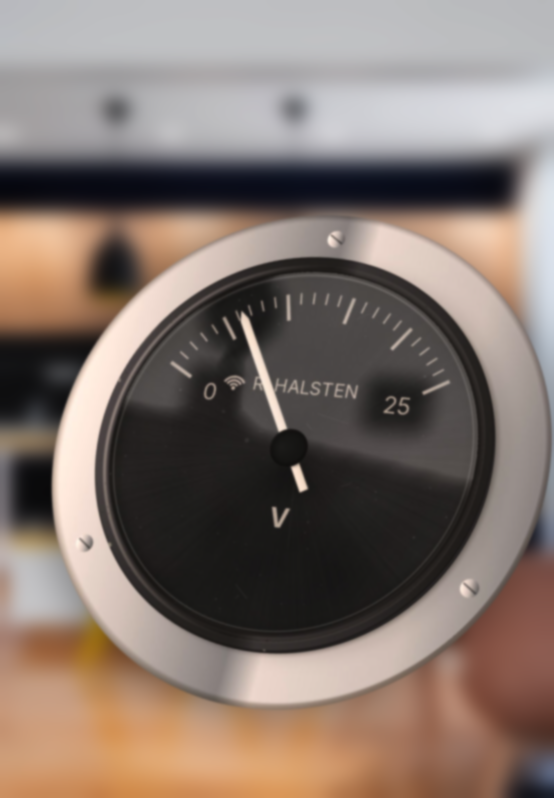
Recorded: 6.5,V
